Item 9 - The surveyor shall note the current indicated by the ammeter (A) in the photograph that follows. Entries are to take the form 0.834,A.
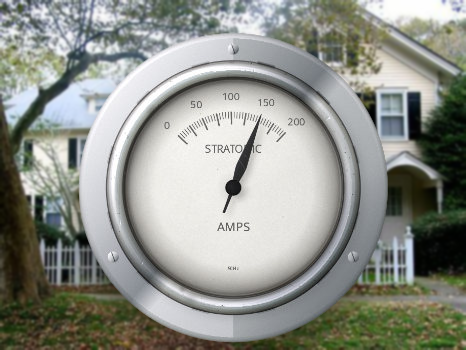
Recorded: 150,A
